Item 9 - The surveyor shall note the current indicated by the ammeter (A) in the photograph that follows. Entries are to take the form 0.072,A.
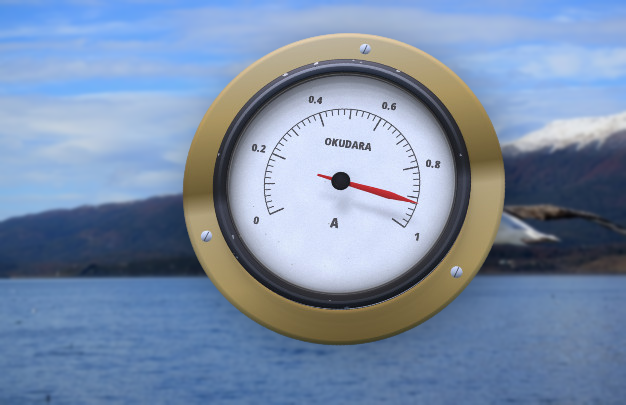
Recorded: 0.92,A
